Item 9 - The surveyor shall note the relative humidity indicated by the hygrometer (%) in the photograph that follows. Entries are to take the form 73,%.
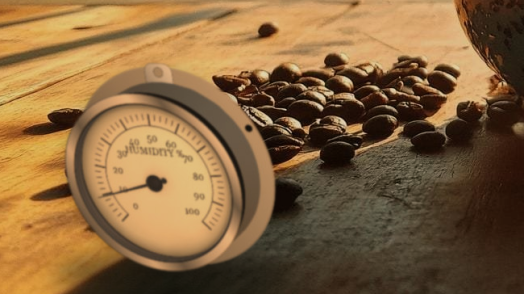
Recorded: 10,%
